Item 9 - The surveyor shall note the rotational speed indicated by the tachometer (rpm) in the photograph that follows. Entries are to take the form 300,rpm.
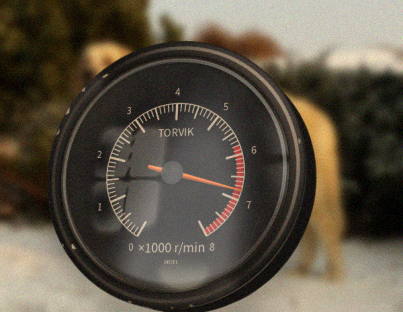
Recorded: 6800,rpm
